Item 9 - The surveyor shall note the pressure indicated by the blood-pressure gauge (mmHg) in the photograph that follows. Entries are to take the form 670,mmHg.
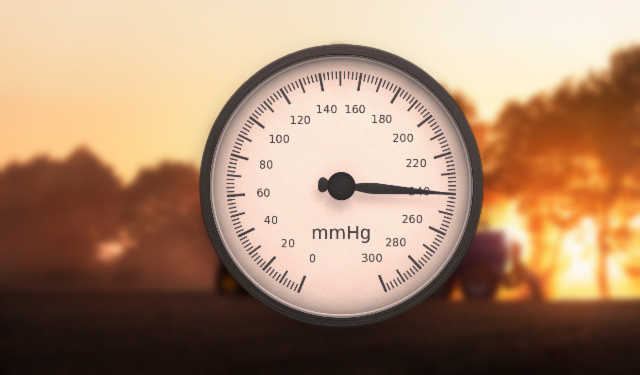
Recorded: 240,mmHg
